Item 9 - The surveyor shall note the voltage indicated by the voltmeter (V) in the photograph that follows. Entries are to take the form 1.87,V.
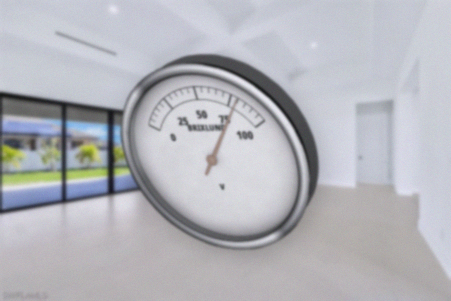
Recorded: 80,V
